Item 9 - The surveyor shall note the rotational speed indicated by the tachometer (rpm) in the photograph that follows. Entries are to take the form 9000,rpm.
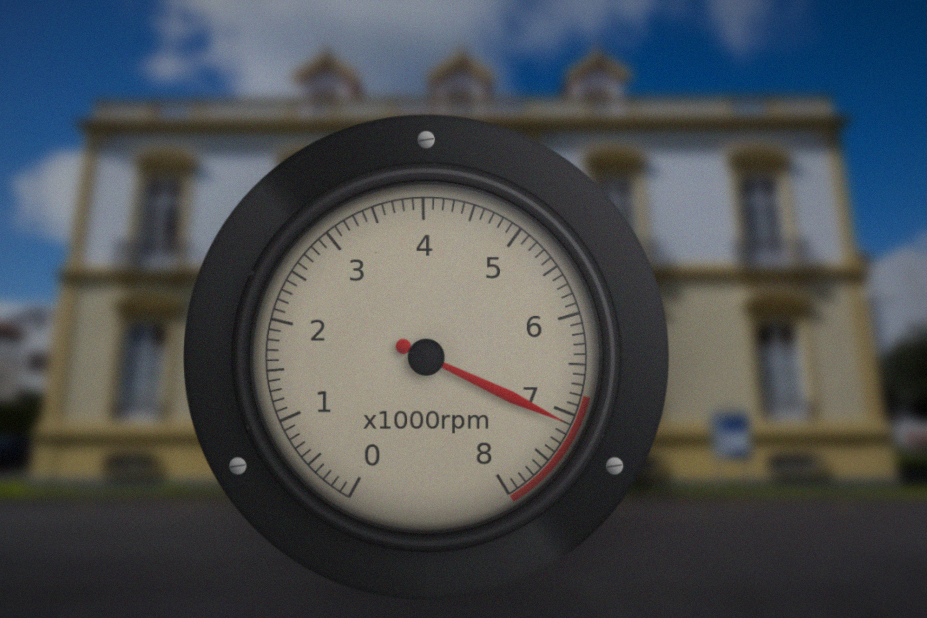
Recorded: 7100,rpm
